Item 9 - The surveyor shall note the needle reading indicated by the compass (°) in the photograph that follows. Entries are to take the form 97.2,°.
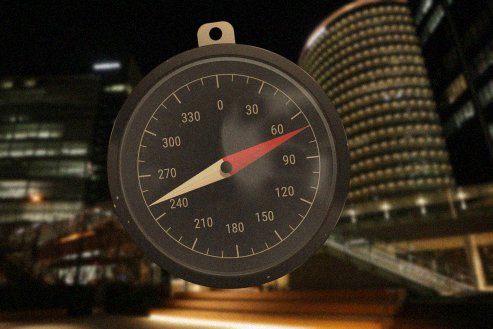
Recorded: 70,°
